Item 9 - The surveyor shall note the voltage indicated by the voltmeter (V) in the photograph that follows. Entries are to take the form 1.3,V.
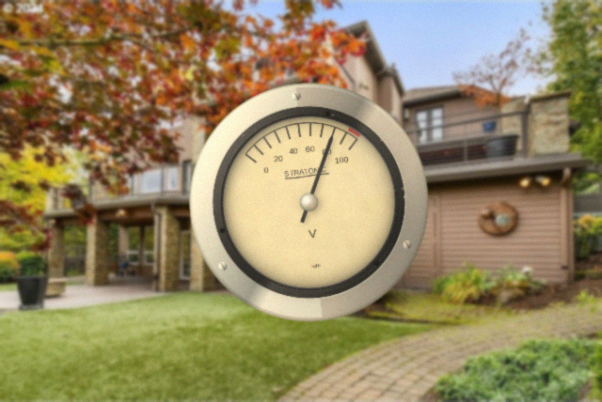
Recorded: 80,V
